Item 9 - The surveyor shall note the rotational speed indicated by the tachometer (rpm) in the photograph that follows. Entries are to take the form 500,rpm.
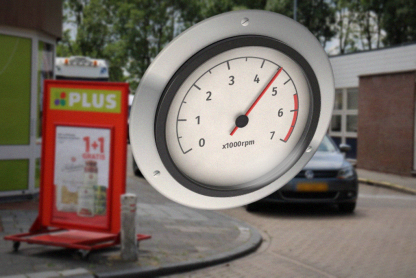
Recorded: 4500,rpm
